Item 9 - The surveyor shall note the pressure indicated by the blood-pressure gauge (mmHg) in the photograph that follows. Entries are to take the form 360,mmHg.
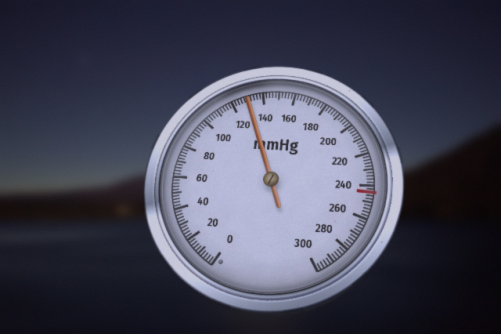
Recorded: 130,mmHg
